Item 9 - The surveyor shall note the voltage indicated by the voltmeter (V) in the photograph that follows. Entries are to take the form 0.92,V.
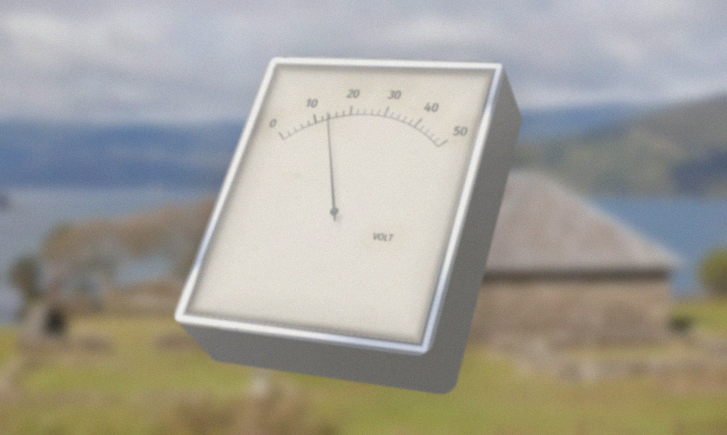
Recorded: 14,V
